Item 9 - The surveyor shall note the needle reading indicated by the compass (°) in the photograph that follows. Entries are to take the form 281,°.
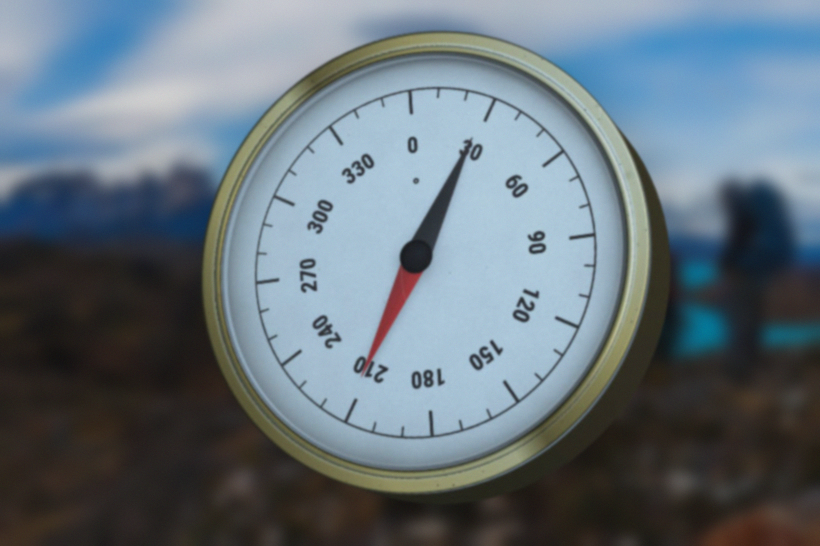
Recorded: 210,°
